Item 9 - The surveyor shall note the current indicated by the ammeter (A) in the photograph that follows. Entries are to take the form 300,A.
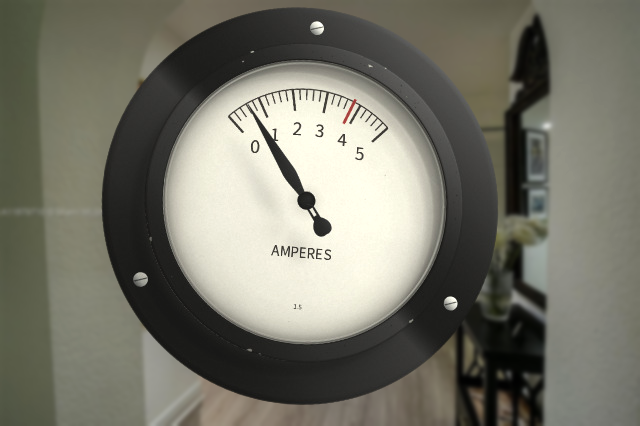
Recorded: 0.6,A
